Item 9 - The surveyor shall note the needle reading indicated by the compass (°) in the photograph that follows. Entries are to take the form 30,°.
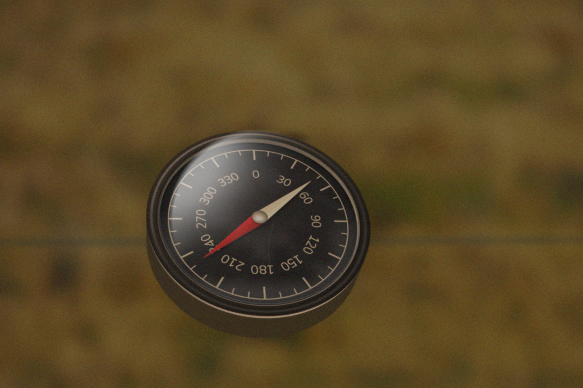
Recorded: 230,°
